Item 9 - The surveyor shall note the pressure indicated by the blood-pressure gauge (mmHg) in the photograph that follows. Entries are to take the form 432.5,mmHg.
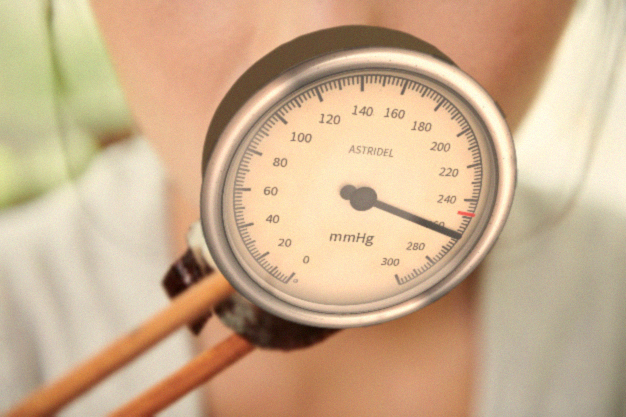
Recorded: 260,mmHg
